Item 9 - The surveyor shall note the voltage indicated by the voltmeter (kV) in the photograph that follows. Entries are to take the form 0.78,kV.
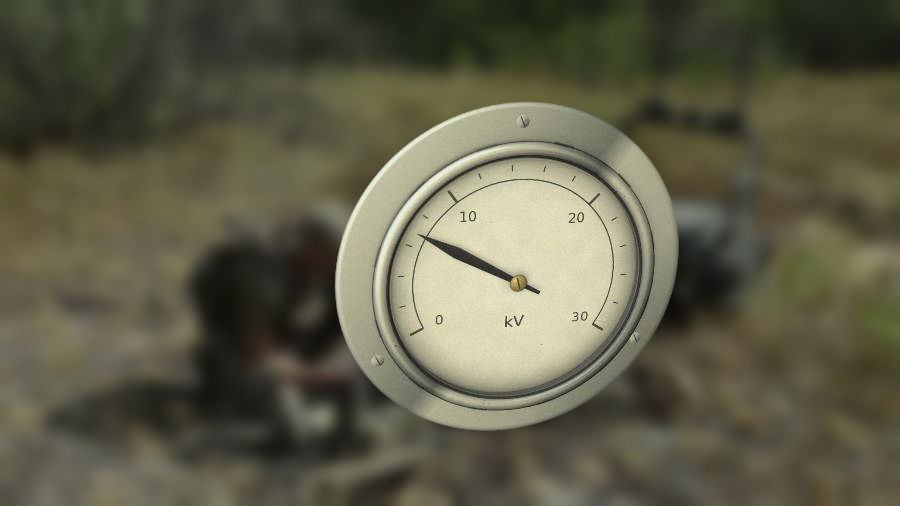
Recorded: 7,kV
